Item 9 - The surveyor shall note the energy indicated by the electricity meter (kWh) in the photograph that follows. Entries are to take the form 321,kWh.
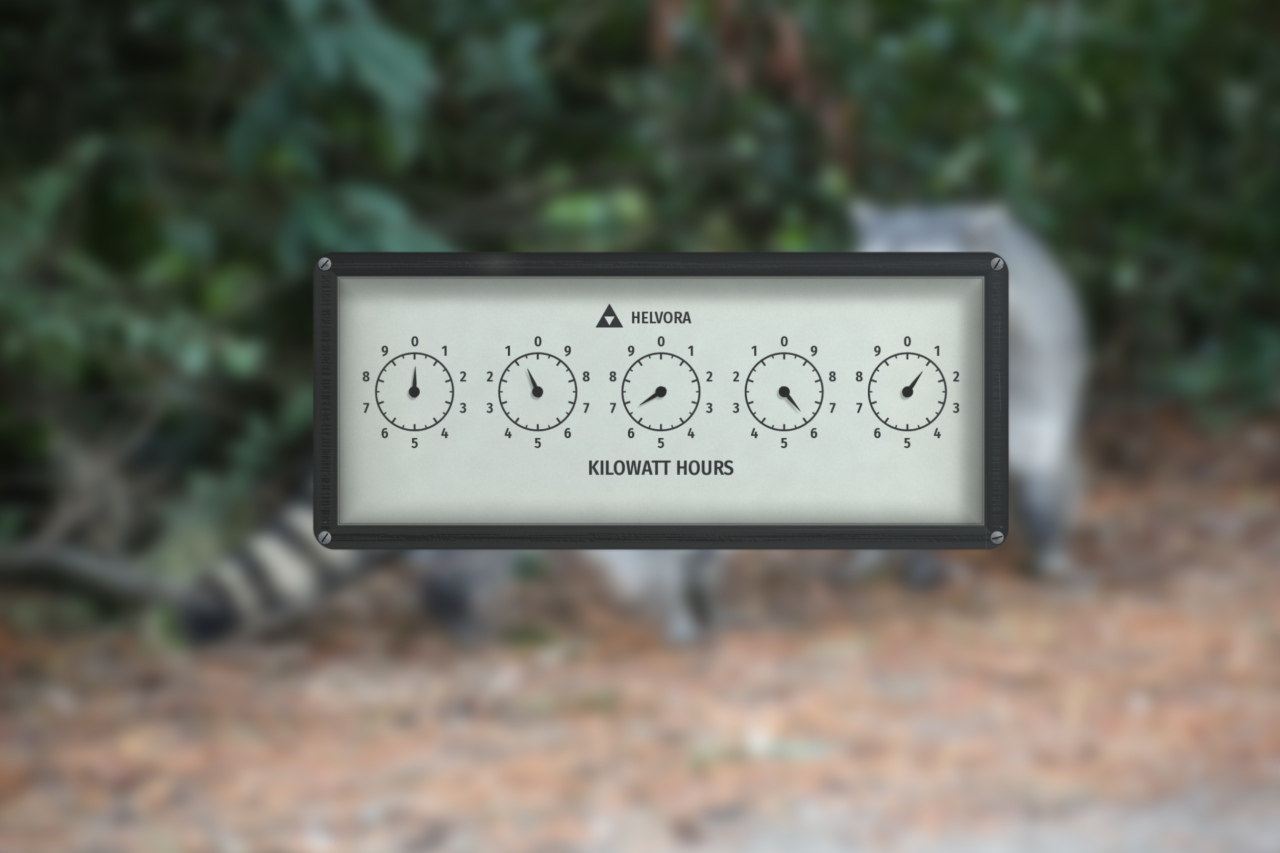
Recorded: 661,kWh
